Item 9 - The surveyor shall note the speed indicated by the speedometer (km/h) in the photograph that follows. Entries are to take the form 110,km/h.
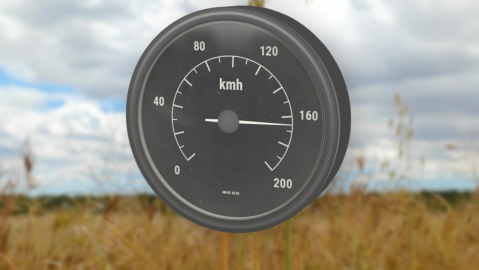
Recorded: 165,km/h
